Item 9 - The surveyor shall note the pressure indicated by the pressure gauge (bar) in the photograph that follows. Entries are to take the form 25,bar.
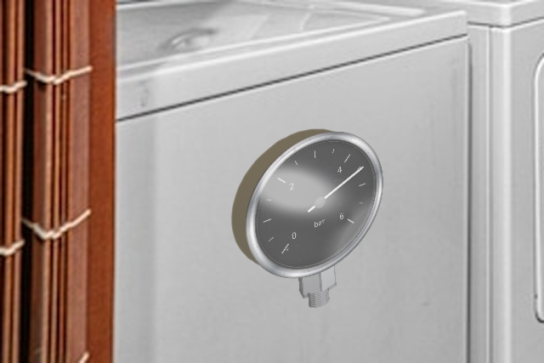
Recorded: 4.5,bar
